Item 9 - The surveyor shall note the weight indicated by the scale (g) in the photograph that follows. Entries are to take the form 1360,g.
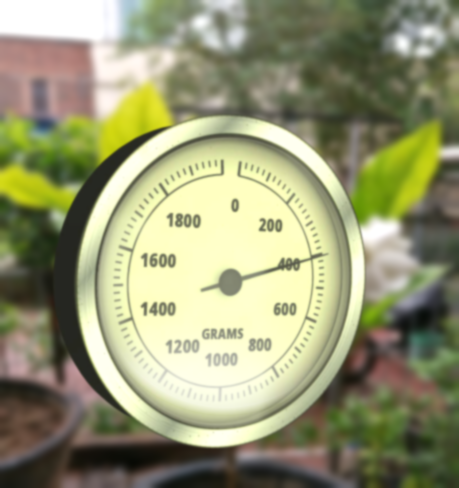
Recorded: 400,g
